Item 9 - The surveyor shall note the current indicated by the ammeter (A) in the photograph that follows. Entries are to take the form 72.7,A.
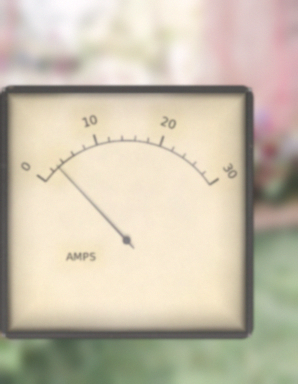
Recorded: 3,A
